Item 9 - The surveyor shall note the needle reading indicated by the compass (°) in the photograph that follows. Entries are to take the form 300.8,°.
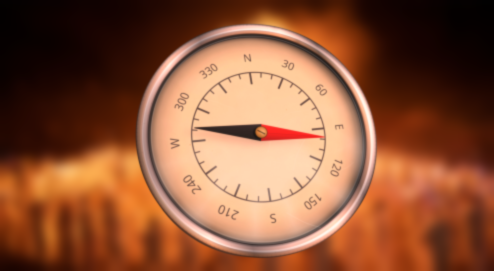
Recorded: 100,°
